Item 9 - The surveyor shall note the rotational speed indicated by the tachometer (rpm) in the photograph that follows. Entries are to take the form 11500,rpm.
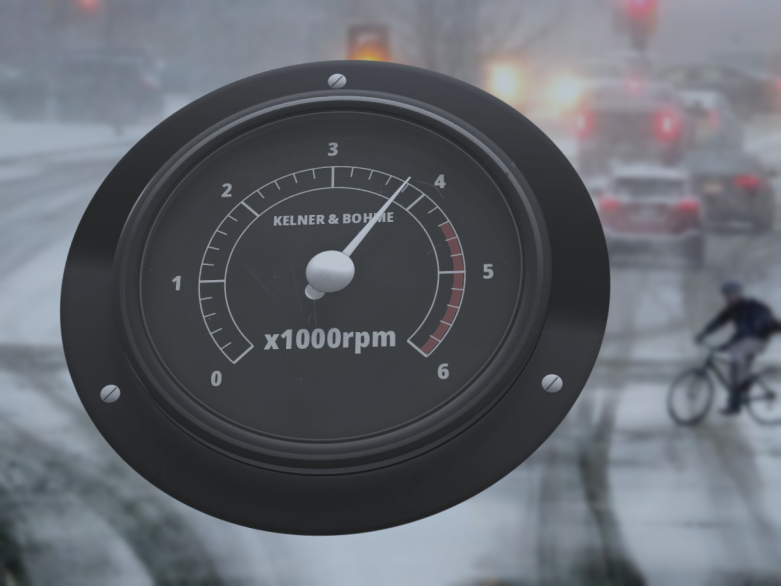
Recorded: 3800,rpm
